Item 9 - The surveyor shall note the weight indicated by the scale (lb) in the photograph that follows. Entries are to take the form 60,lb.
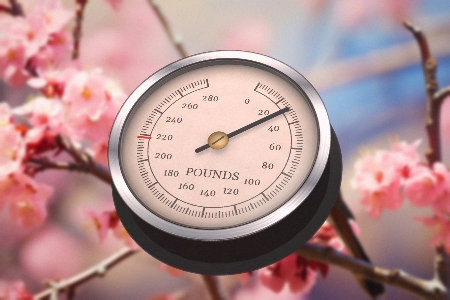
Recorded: 30,lb
